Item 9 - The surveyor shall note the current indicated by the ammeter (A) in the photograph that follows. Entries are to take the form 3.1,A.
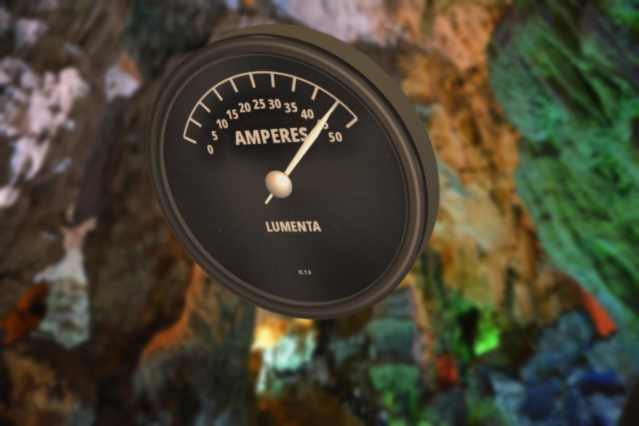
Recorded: 45,A
